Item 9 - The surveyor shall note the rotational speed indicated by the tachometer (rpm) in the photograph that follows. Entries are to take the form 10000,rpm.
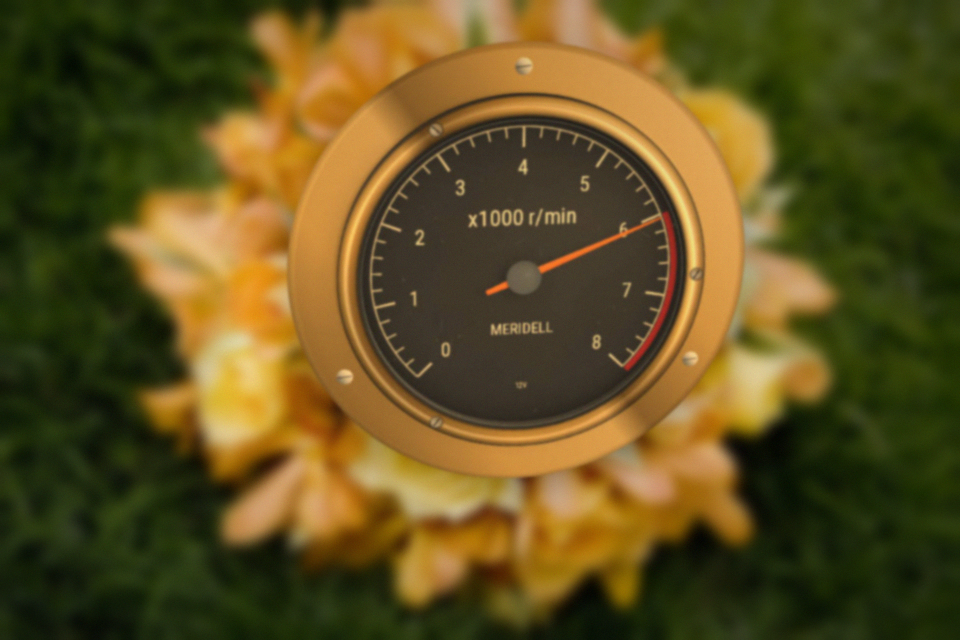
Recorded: 6000,rpm
